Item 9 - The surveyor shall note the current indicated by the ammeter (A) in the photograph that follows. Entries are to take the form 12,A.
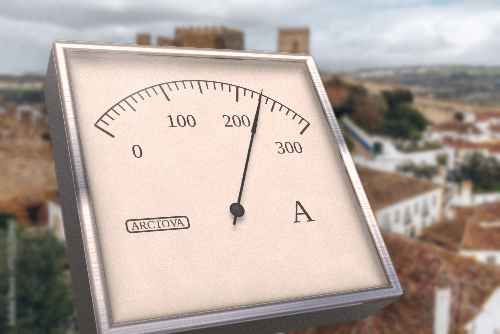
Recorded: 230,A
